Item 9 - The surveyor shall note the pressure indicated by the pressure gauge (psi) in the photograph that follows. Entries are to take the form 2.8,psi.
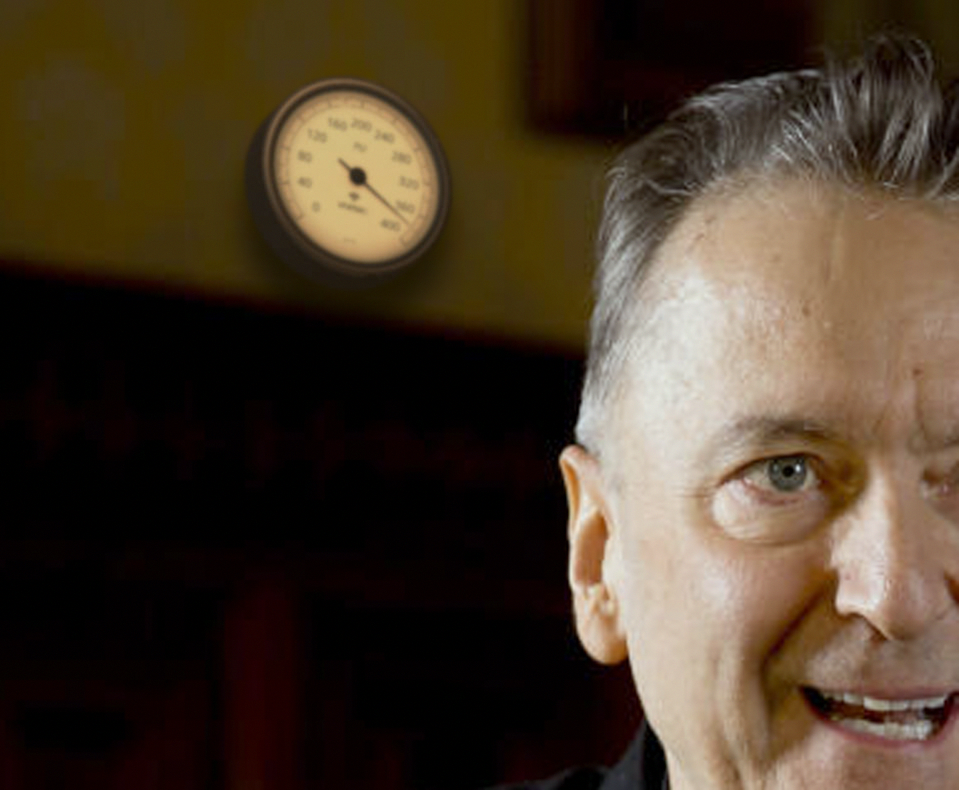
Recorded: 380,psi
